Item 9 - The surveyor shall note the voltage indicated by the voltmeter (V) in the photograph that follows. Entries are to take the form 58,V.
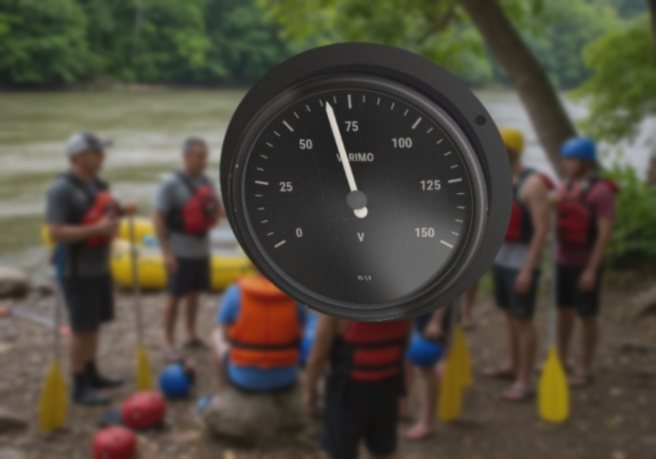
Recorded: 67.5,V
